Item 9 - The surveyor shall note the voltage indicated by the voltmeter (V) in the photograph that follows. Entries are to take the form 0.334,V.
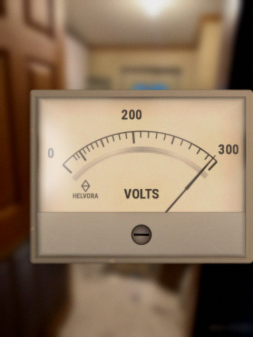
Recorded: 295,V
